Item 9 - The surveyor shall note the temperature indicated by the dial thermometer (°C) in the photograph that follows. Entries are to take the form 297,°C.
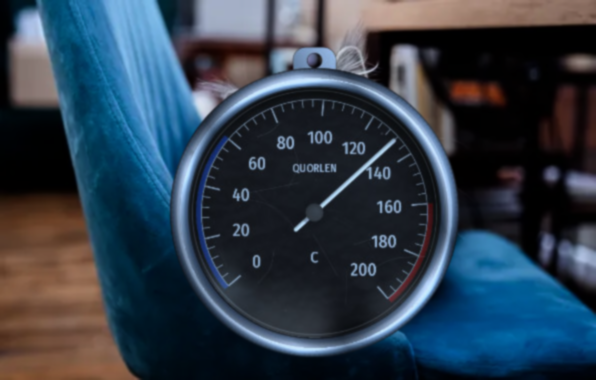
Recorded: 132,°C
